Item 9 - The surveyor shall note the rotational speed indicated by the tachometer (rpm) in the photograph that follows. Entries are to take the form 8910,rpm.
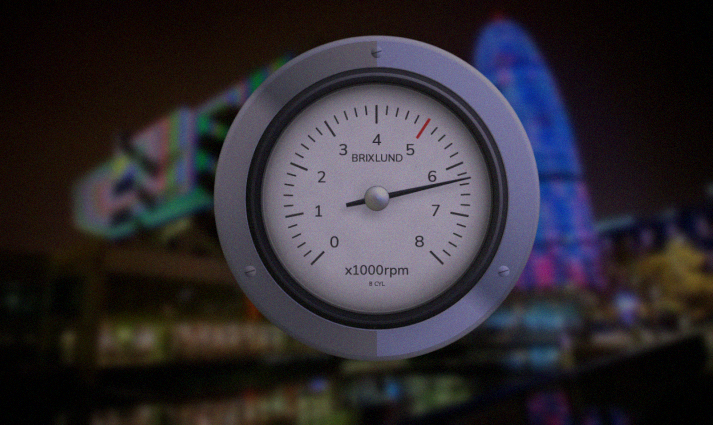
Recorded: 6300,rpm
